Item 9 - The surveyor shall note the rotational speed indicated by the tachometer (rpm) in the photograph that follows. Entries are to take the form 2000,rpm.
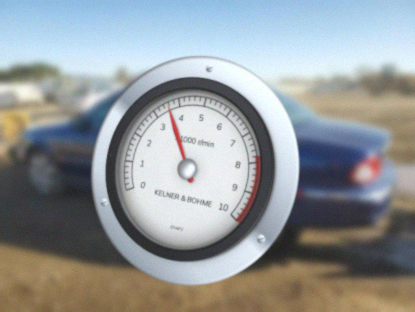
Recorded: 3600,rpm
